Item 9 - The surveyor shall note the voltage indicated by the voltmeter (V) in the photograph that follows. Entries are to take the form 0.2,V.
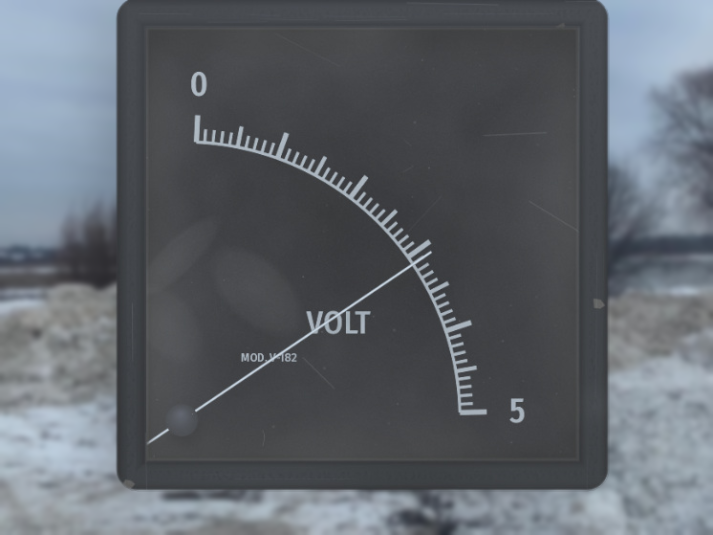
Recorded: 3.1,V
